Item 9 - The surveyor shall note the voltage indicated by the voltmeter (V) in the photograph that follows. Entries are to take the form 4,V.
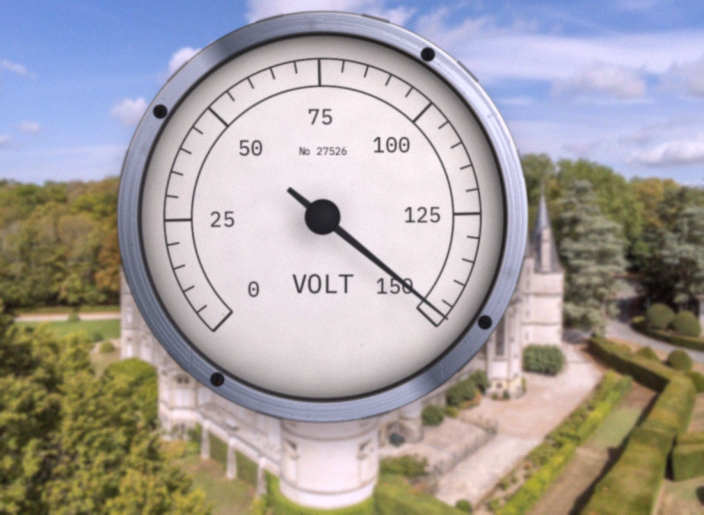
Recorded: 147.5,V
